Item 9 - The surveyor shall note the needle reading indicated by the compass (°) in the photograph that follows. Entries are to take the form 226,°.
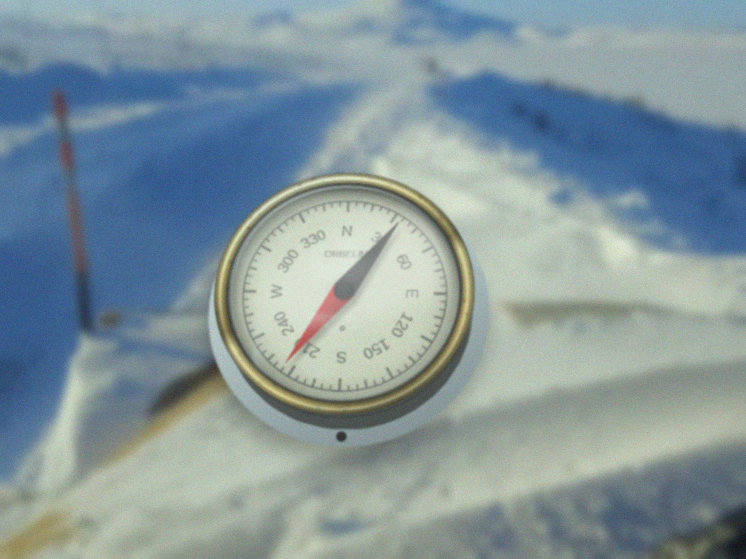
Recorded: 215,°
